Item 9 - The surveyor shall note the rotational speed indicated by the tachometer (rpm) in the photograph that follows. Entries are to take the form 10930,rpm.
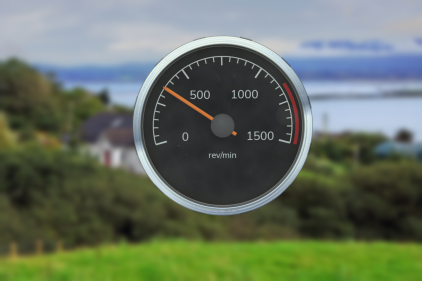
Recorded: 350,rpm
